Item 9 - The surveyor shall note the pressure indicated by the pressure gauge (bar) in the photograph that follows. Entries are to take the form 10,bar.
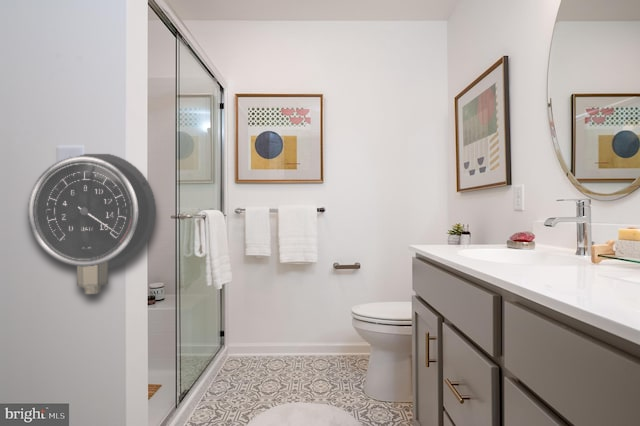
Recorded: 15.5,bar
